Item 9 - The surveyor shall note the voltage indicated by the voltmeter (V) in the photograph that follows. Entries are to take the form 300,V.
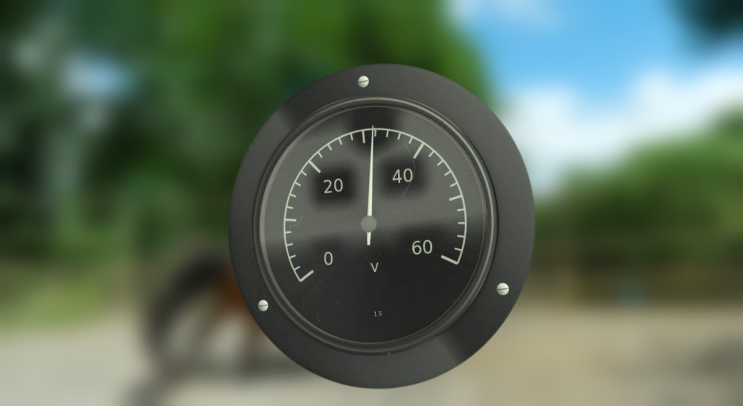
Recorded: 32,V
